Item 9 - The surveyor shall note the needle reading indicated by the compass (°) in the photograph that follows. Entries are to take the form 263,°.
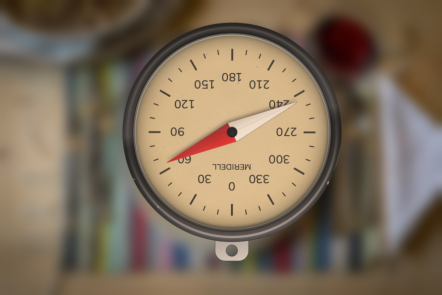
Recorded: 65,°
